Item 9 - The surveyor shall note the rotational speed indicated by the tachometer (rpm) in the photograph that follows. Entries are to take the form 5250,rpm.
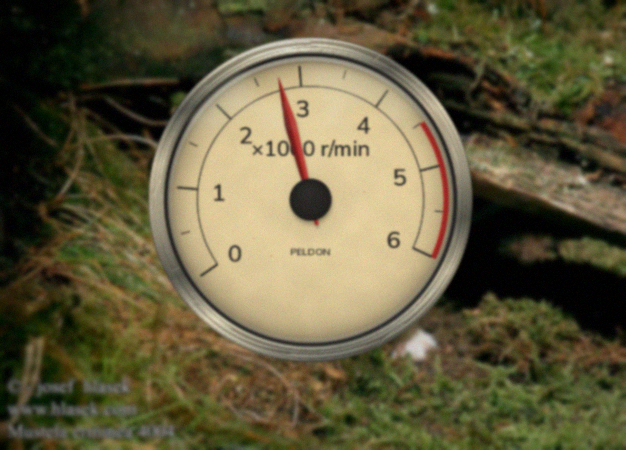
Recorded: 2750,rpm
